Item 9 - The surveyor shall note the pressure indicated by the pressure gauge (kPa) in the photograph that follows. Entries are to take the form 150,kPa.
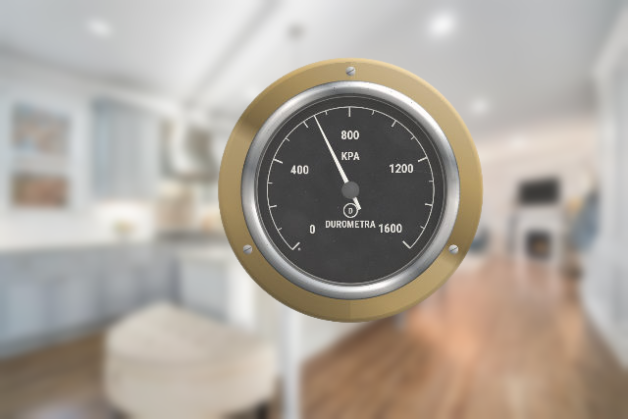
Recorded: 650,kPa
